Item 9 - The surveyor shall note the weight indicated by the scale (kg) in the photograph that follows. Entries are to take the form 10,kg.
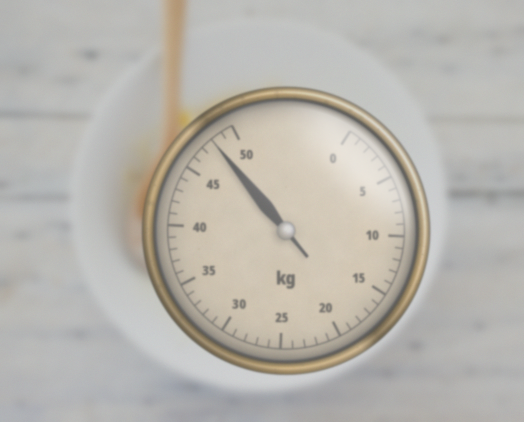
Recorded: 48,kg
